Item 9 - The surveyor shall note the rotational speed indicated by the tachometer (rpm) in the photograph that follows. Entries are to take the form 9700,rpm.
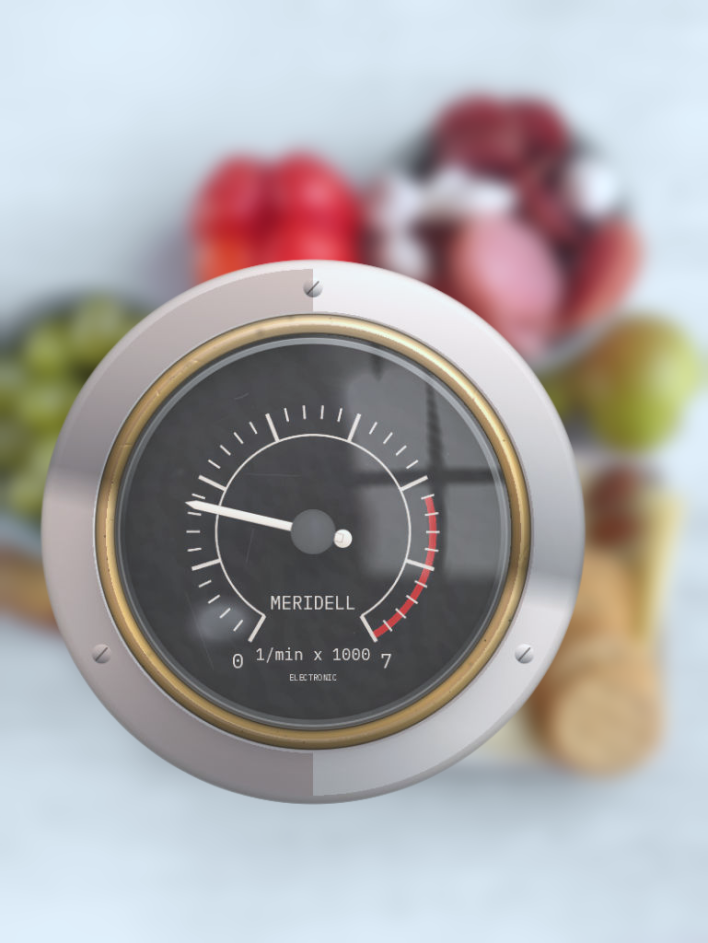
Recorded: 1700,rpm
